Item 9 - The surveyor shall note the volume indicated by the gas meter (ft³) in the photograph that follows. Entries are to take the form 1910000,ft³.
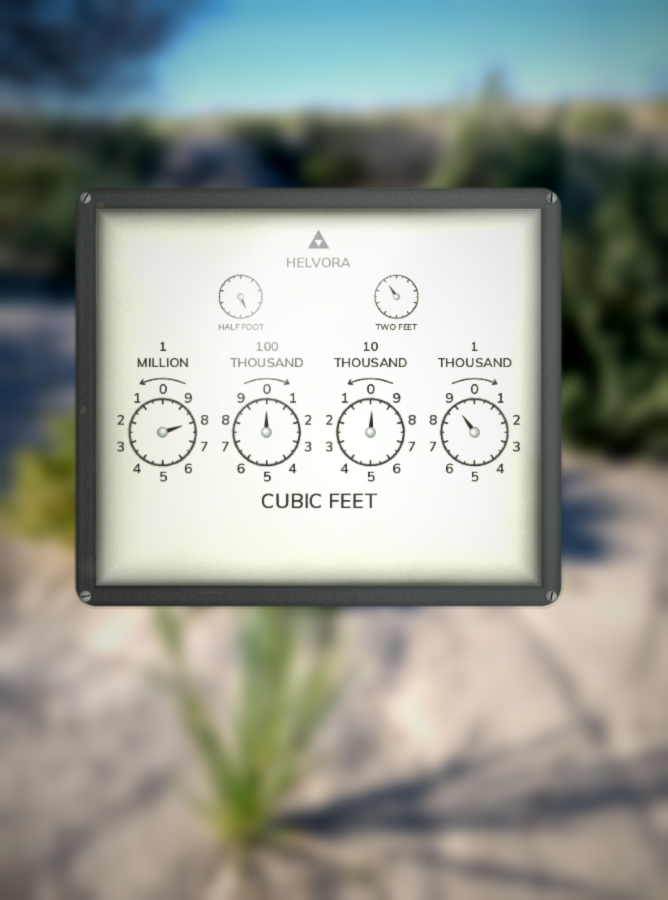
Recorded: 799900,ft³
